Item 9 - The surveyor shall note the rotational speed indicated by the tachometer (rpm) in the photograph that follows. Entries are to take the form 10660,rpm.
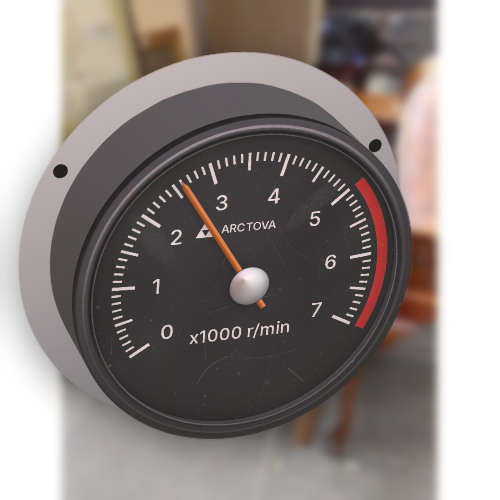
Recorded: 2600,rpm
